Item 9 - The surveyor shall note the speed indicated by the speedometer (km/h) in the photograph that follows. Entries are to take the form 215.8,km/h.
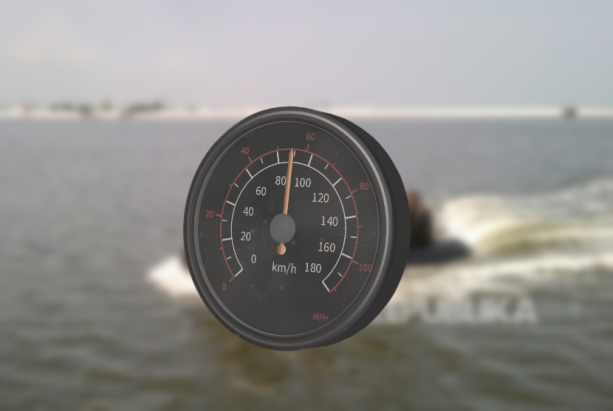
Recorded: 90,km/h
